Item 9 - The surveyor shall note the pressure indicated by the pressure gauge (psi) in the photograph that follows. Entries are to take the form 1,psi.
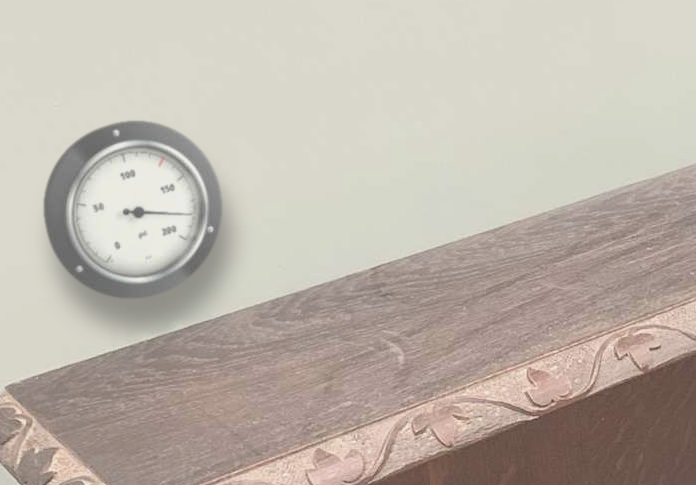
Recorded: 180,psi
